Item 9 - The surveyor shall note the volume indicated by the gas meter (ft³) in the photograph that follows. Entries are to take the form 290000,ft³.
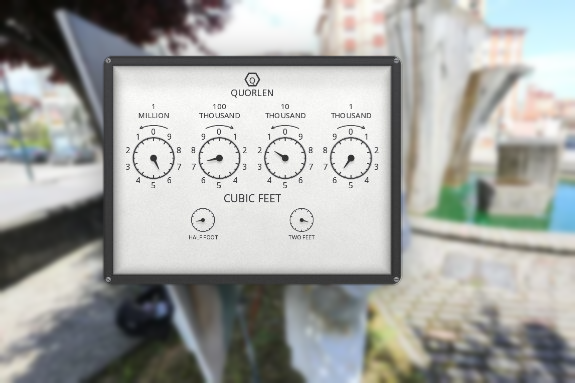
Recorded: 571600,ft³
